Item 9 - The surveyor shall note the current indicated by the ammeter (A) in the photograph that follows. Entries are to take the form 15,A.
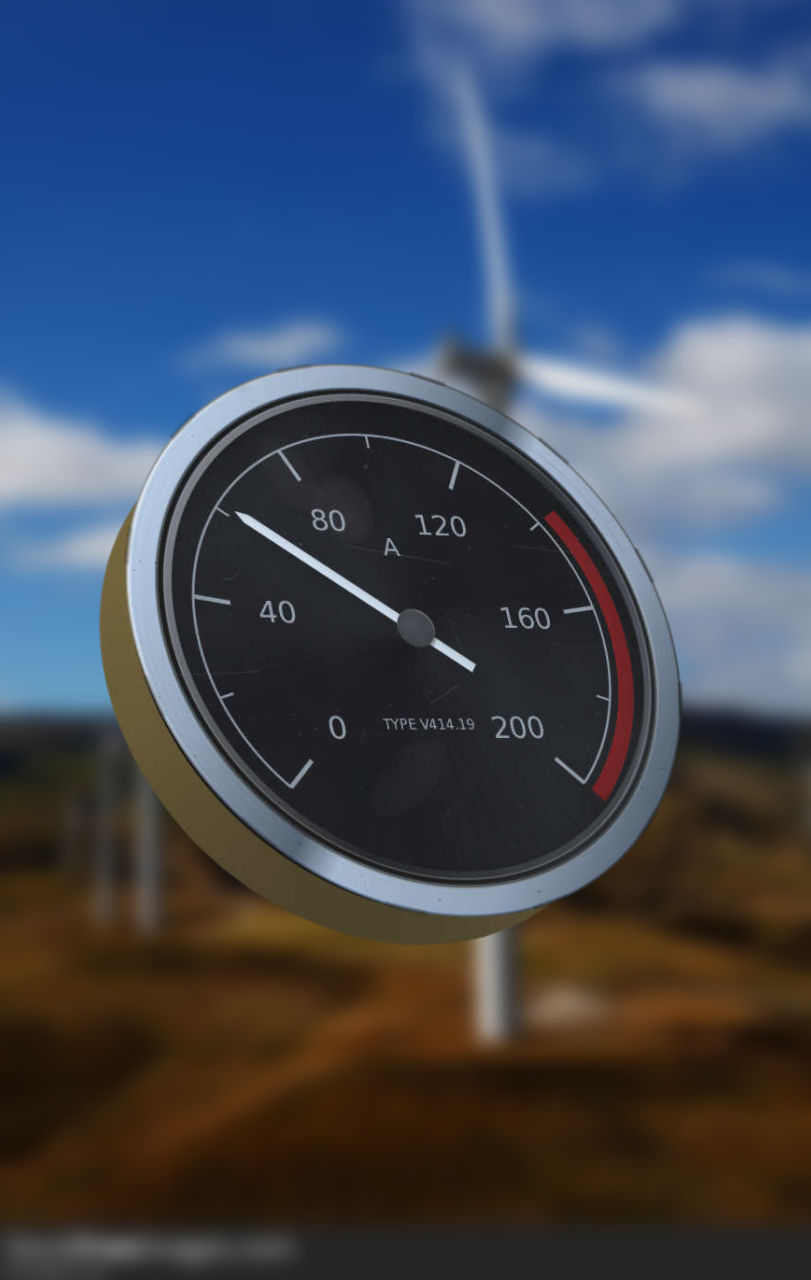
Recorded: 60,A
